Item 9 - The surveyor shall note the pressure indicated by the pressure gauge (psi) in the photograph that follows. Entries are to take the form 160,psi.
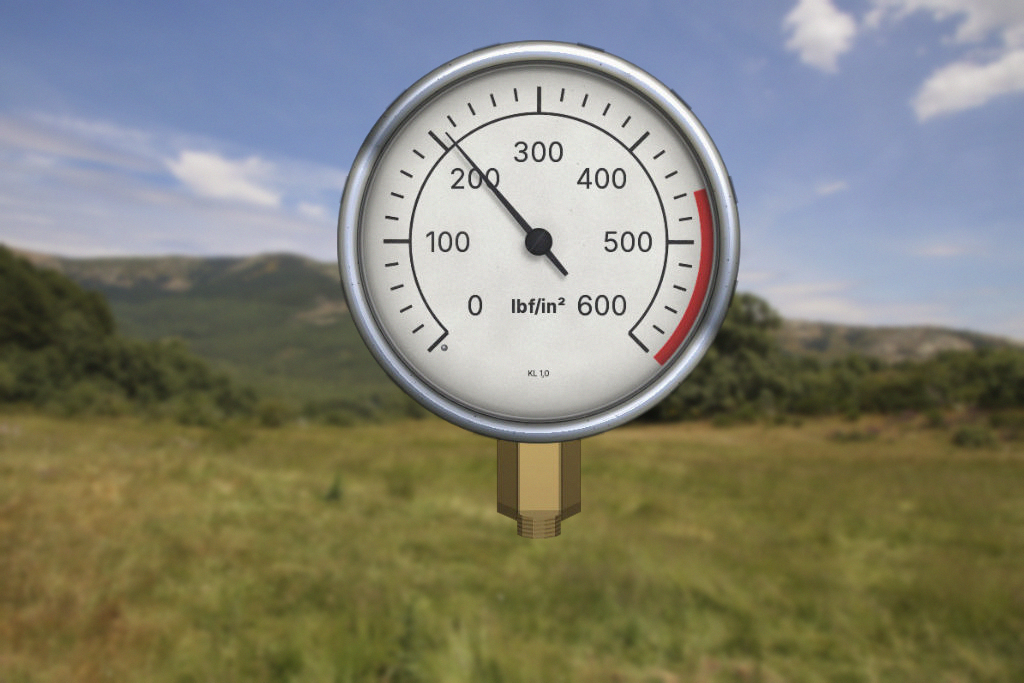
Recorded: 210,psi
